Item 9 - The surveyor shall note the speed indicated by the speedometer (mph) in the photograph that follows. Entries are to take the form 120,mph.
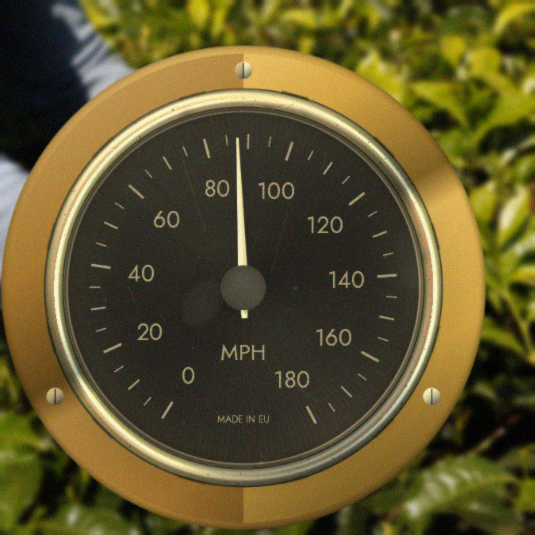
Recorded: 87.5,mph
